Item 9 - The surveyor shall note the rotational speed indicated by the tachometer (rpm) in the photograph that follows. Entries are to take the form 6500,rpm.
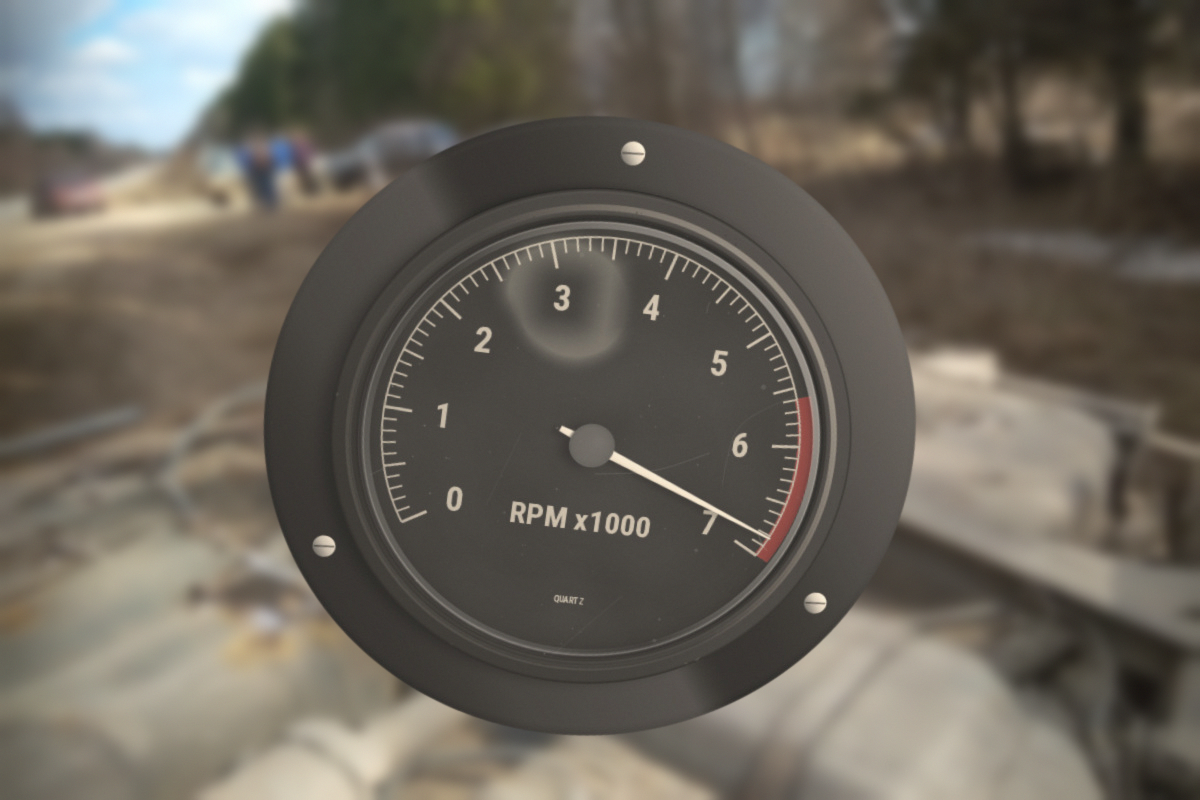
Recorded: 6800,rpm
